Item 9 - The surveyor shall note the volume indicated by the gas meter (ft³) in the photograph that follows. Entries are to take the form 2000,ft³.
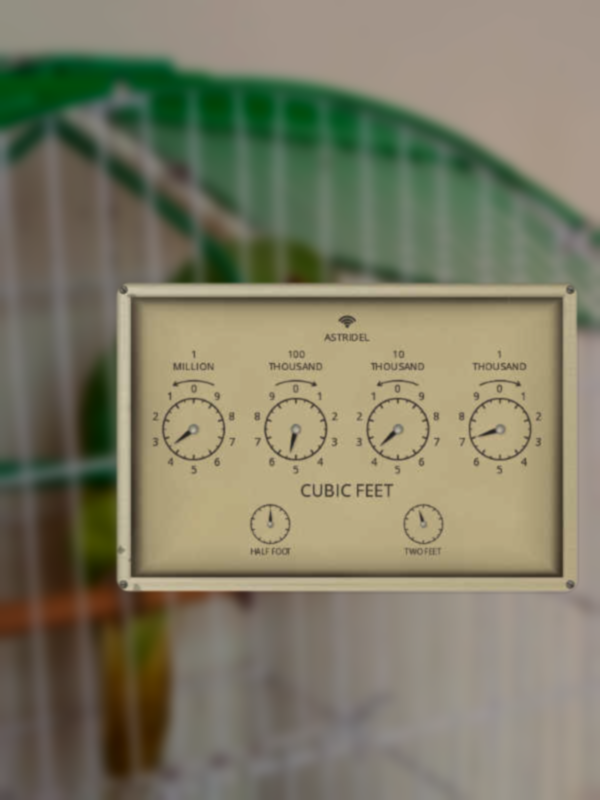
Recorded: 353700,ft³
